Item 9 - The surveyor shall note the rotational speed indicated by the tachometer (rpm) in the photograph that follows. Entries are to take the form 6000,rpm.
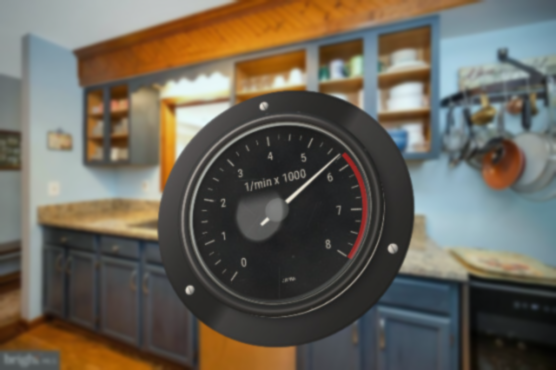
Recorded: 5750,rpm
